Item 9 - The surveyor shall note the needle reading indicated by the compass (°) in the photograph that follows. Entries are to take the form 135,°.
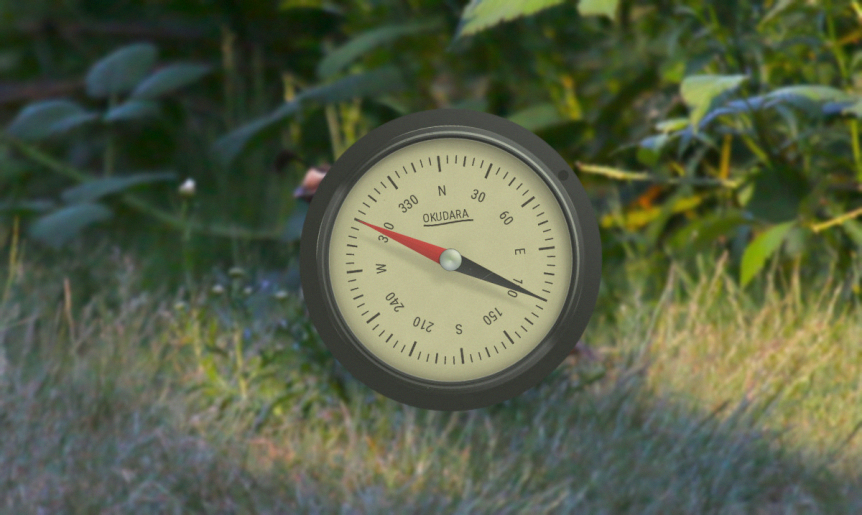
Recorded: 300,°
